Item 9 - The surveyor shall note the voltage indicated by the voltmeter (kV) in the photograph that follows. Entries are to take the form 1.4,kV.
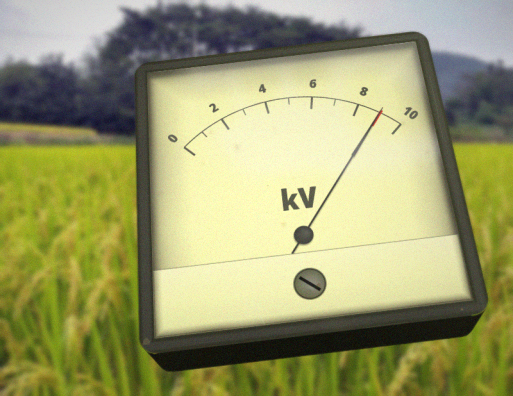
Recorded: 9,kV
